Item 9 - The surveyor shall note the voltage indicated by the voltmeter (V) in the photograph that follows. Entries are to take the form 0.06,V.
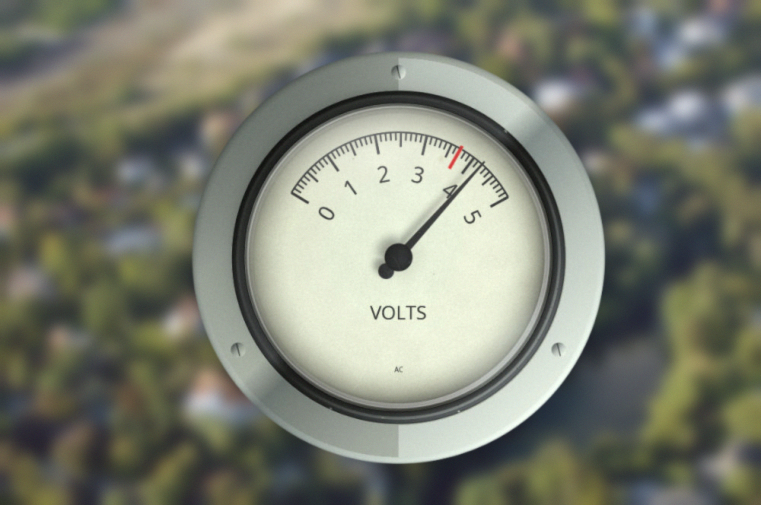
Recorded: 4.2,V
